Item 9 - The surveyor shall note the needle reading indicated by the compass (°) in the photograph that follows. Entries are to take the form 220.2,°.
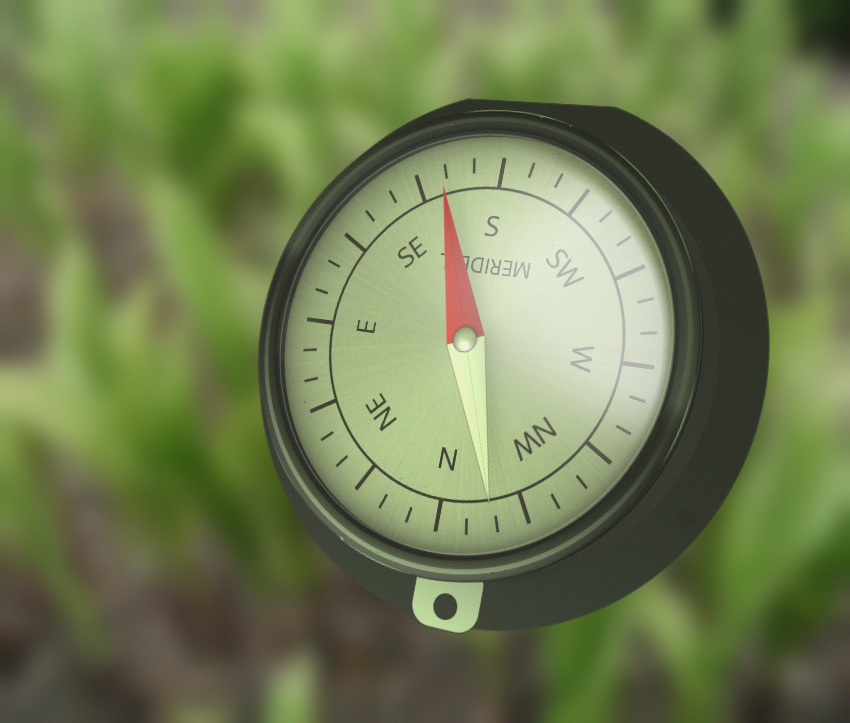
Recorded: 160,°
